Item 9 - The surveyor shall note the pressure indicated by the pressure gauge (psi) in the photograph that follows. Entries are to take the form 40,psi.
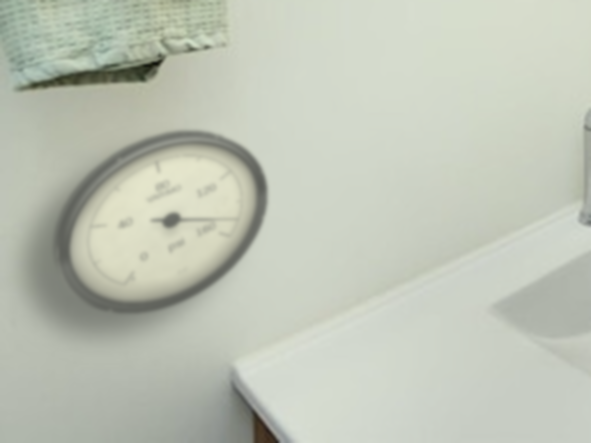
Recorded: 150,psi
